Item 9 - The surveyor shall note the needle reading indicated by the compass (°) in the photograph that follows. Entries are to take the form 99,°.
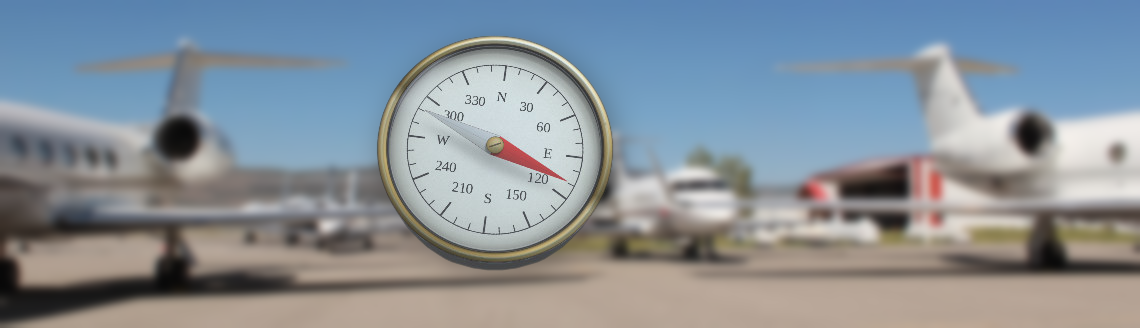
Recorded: 110,°
